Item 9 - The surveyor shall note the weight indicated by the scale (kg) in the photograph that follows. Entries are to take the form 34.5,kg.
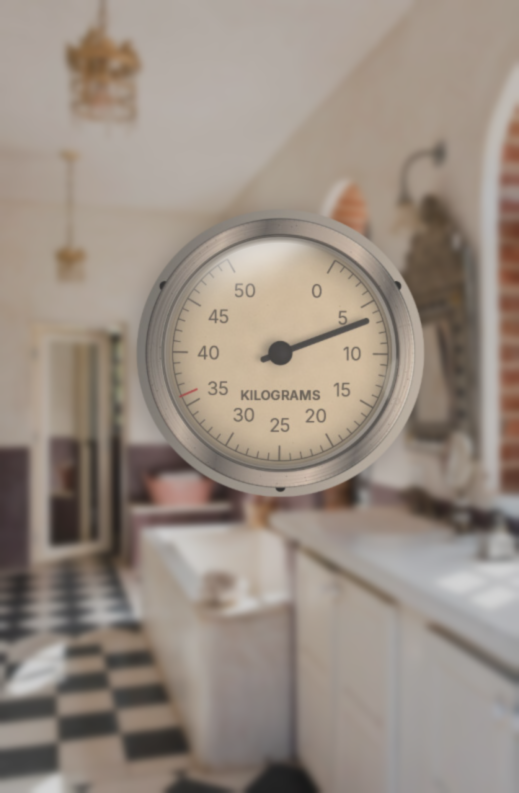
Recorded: 6.5,kg
